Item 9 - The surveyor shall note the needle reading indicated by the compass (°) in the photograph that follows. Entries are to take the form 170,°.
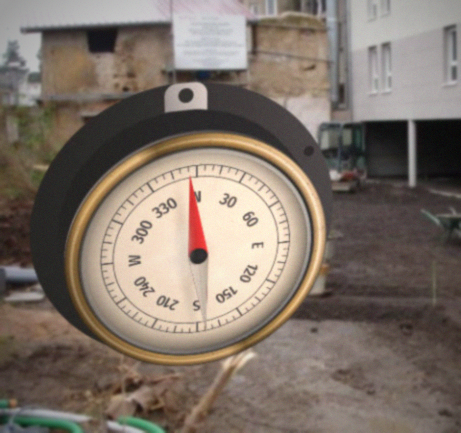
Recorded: 355,°
